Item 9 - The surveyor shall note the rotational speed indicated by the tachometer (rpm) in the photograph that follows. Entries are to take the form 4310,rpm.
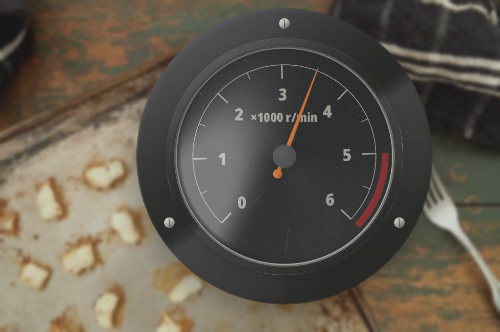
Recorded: 3500,rpm
